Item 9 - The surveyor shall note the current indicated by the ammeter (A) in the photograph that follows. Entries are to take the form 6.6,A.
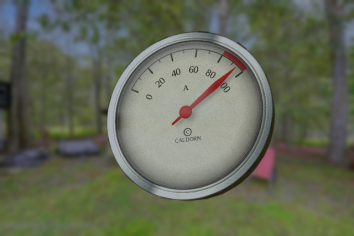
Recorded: 95,A
